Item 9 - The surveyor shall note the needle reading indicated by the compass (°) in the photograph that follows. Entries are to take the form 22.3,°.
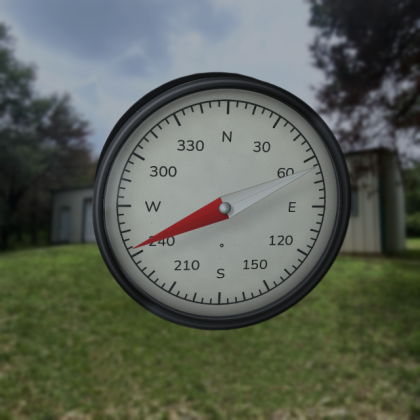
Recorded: 245,°
